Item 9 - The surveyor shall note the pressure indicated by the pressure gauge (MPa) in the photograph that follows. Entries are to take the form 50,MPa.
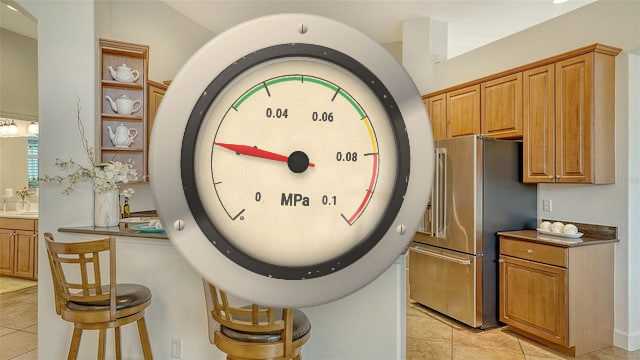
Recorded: 0.02,MPa
